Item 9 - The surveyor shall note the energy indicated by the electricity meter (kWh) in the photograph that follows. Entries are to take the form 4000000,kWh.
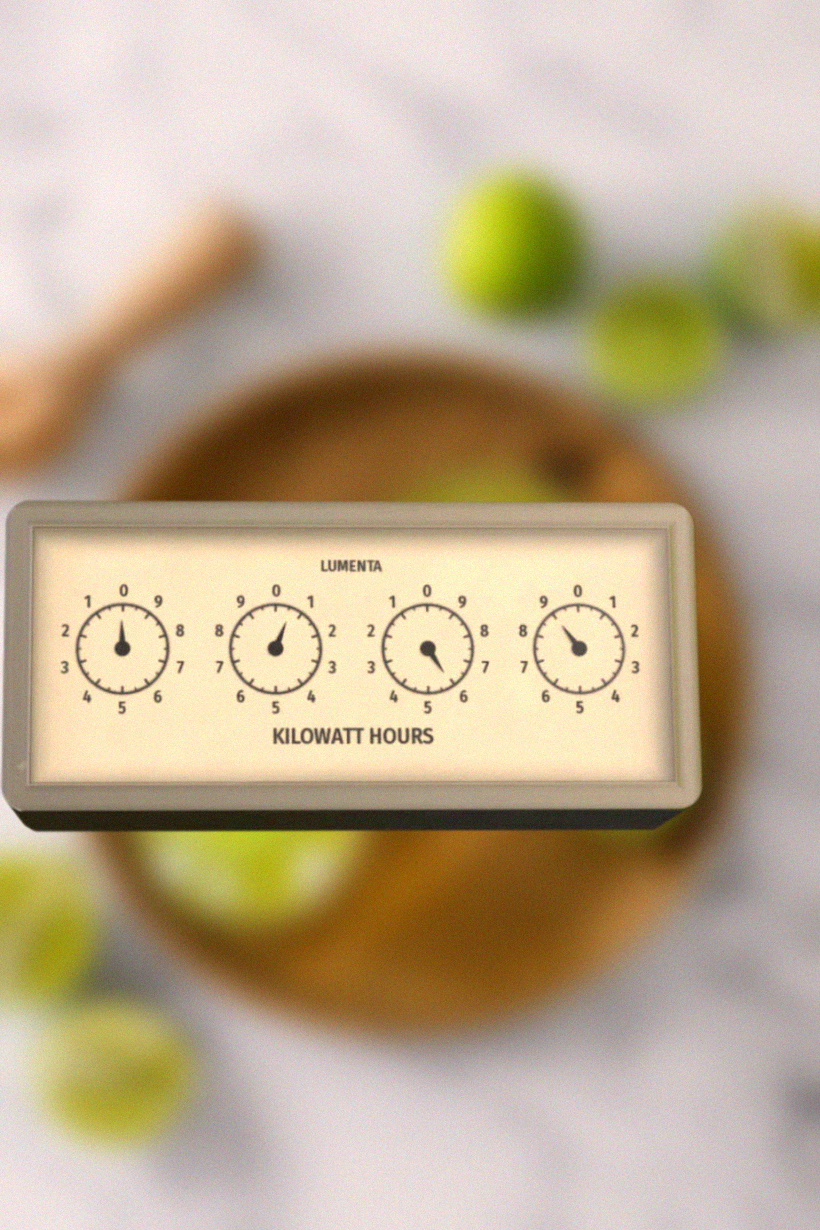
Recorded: 59,kWh
